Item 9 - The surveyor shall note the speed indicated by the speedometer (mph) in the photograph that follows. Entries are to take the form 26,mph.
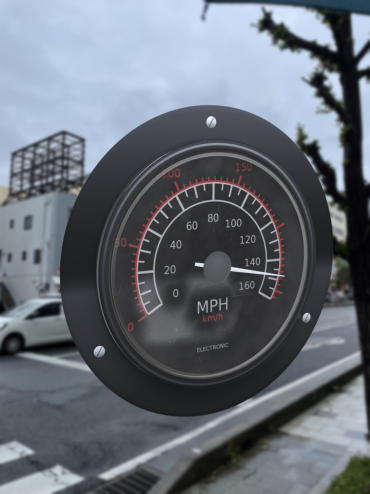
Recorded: 147.5,mph
